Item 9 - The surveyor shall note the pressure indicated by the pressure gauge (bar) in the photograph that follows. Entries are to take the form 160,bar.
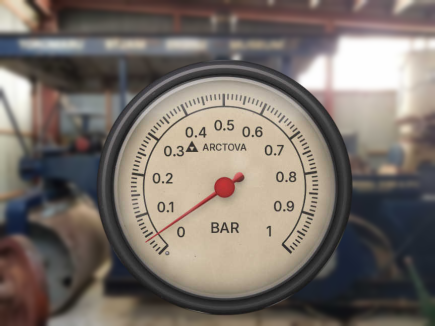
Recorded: 0.04,bar
